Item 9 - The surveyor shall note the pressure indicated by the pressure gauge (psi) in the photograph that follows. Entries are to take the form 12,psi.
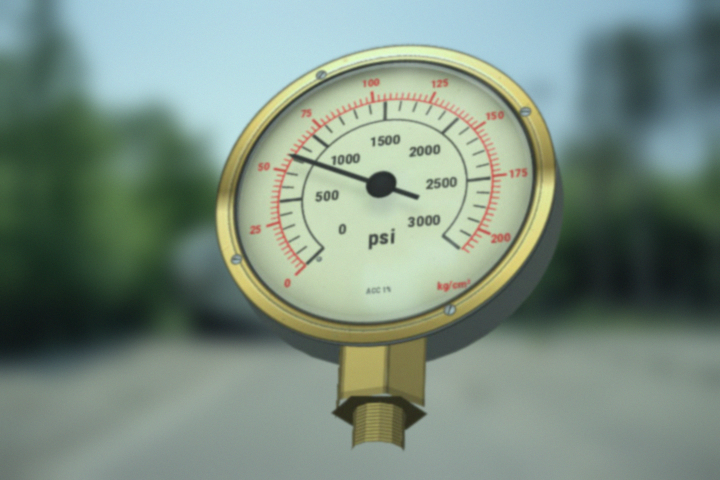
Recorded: 800,psi
